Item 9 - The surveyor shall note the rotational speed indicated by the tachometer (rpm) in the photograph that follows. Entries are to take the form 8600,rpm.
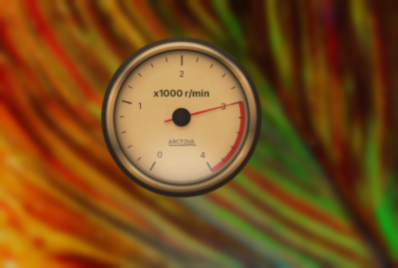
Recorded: 3000,rpm
